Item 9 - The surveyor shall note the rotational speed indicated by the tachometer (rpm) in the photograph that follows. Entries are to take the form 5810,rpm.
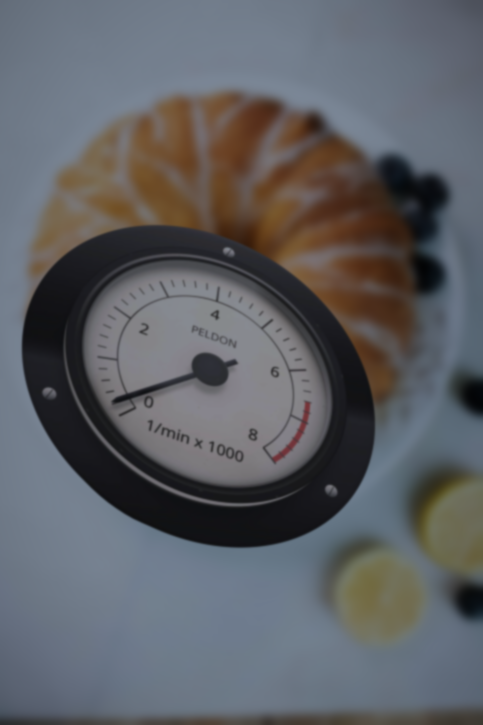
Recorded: 200,rpm
